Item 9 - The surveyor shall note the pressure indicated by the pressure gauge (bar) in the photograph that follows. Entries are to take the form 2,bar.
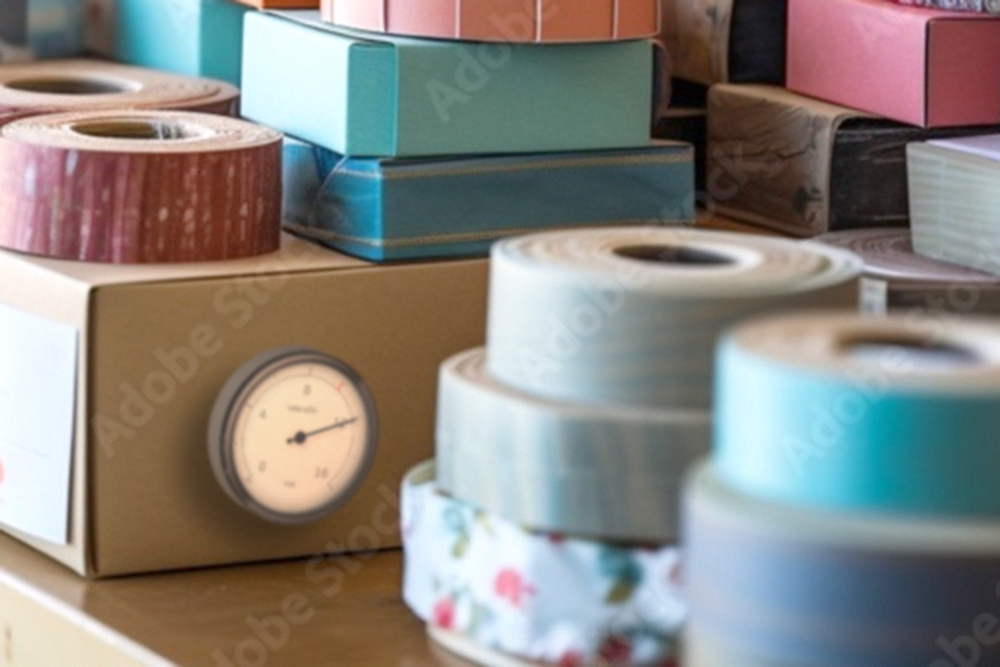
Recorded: 12,bar
